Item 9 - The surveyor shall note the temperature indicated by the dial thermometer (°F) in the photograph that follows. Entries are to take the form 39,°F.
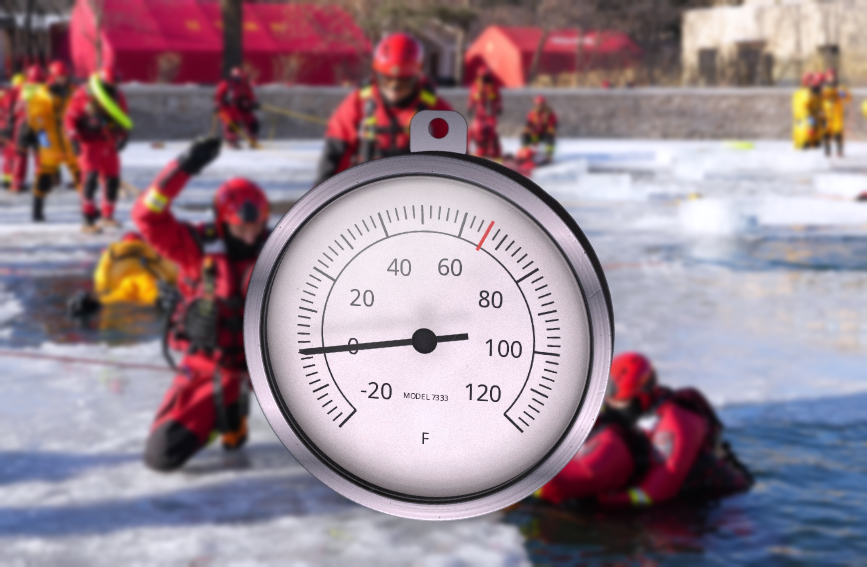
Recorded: 0,°F
